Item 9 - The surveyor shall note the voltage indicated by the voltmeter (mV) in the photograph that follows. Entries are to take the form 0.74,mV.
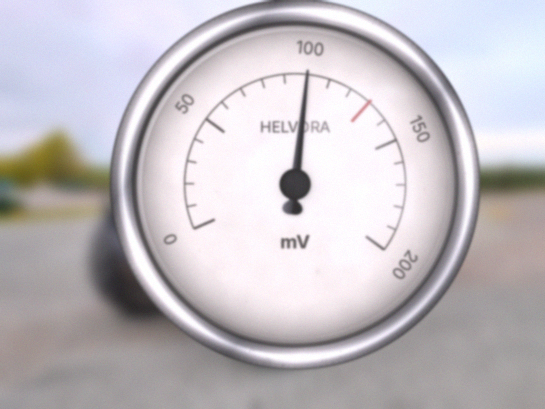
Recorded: 100,mV
